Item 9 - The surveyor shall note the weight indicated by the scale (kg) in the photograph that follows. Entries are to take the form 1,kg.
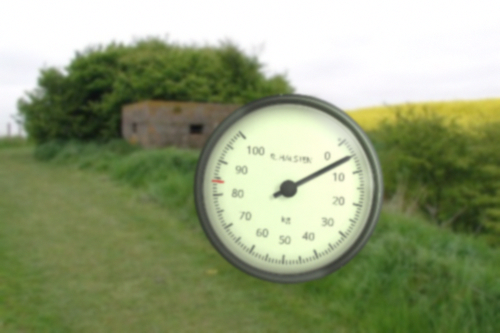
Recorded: 5,kg
